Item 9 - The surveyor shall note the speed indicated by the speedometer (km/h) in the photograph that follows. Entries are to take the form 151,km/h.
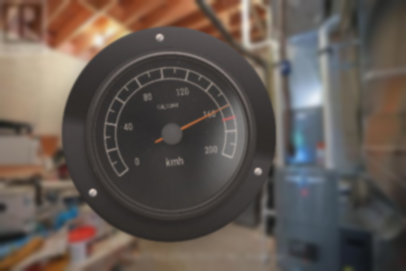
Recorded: 160,km/h
